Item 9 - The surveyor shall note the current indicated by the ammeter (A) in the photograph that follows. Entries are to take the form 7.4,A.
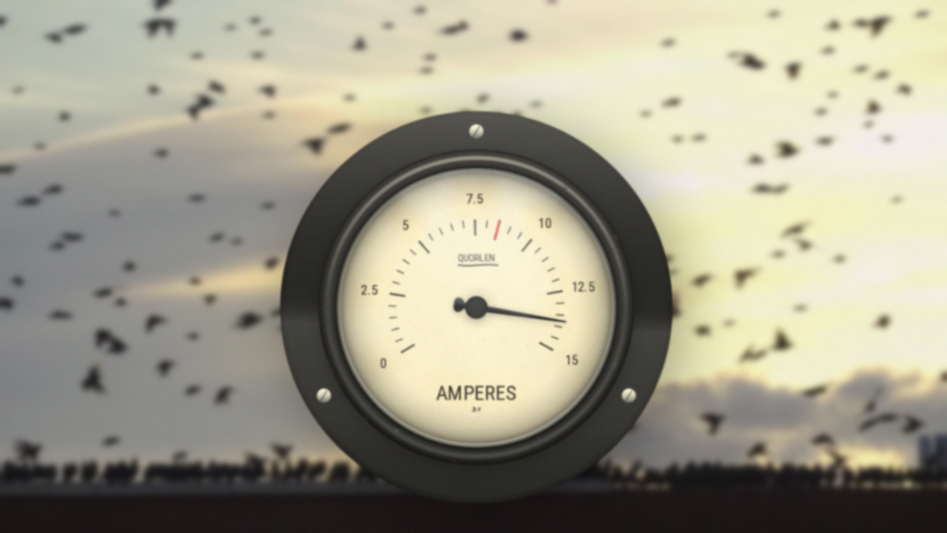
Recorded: 13.75,A
